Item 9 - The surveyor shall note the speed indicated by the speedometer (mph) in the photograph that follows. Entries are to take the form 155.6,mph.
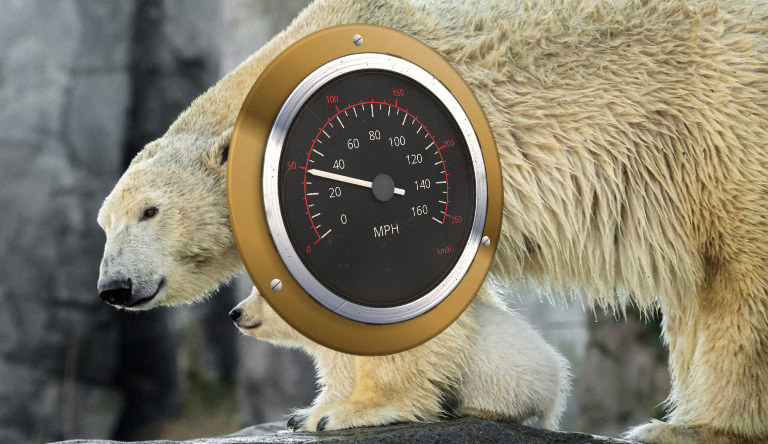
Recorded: 30,mph
